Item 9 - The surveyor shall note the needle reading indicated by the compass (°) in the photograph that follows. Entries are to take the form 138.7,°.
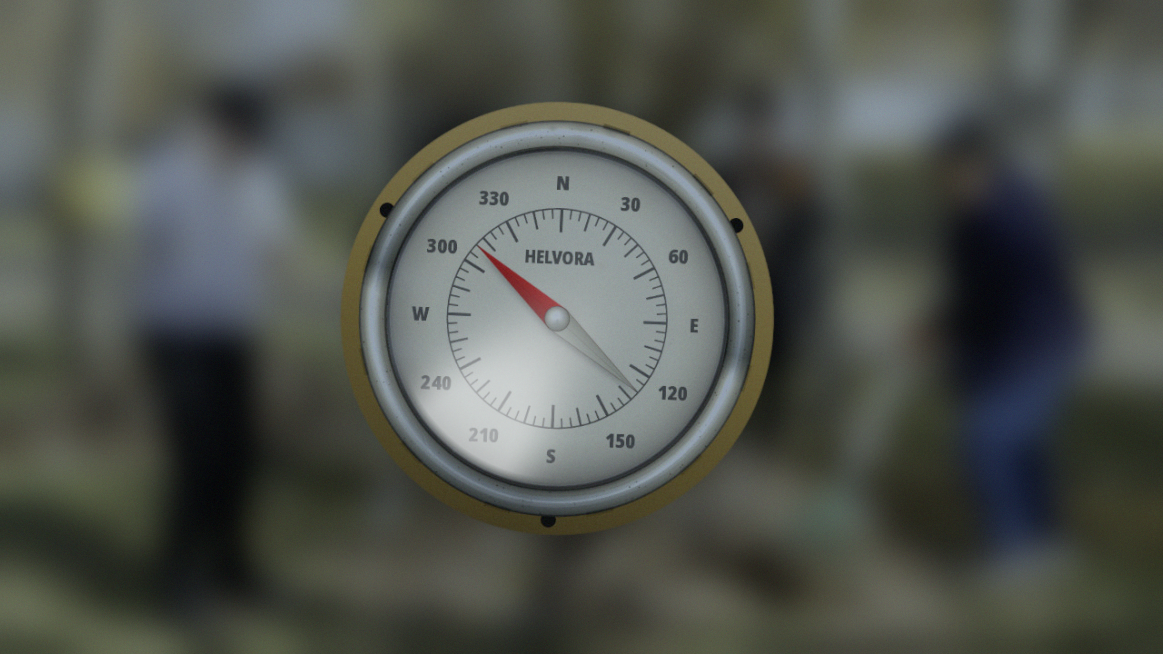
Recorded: 310,°
